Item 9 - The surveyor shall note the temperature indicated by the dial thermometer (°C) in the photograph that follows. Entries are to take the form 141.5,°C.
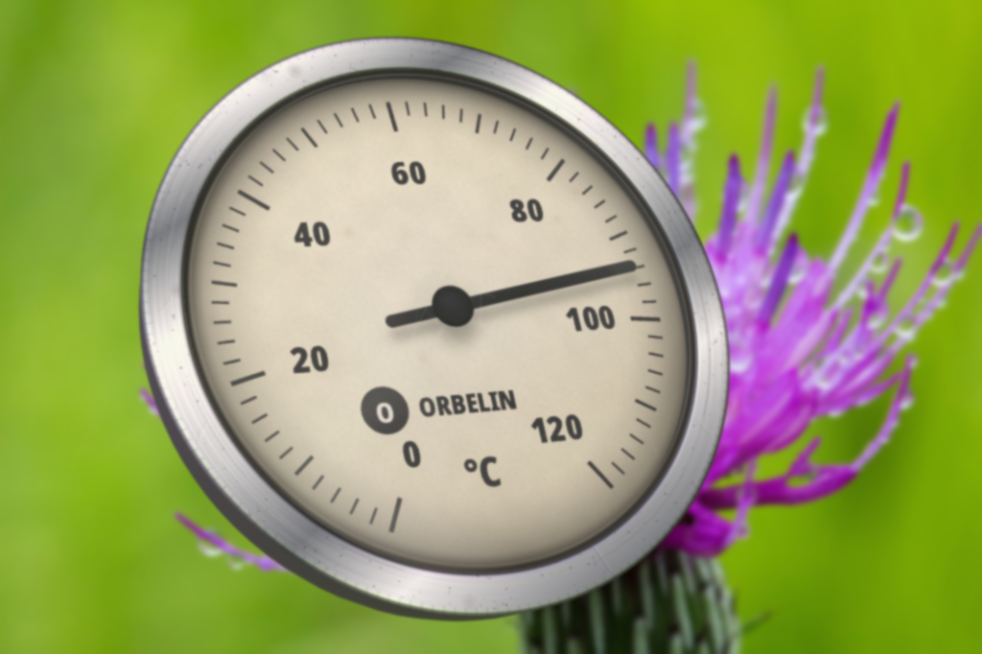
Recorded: 94,°C
